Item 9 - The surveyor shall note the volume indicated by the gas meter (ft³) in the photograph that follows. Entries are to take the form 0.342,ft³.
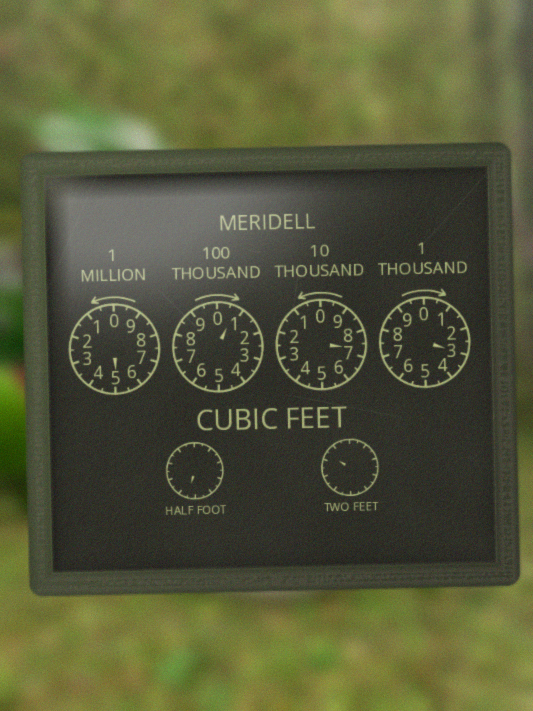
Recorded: 507300,ft³
